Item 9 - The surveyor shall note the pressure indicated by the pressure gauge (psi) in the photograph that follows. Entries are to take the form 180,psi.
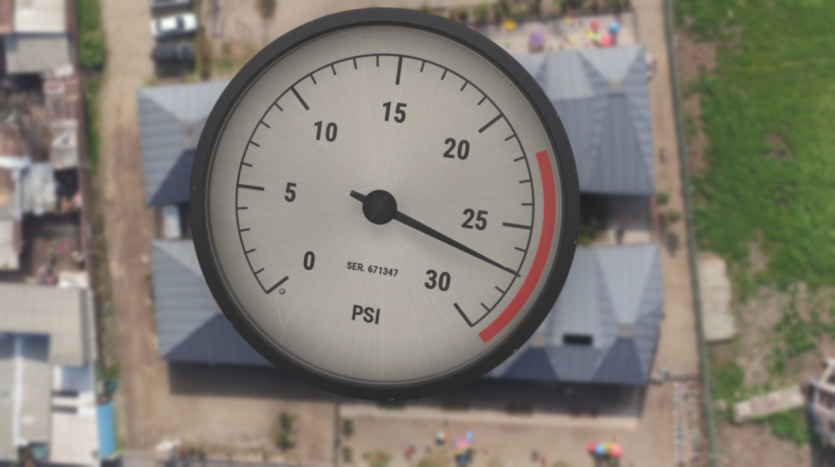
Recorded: 27,psi
